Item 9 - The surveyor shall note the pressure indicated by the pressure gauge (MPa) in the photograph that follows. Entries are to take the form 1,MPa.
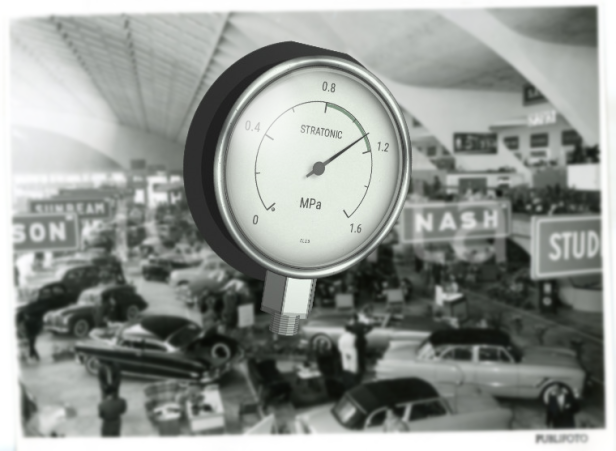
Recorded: 1.1,MPa
